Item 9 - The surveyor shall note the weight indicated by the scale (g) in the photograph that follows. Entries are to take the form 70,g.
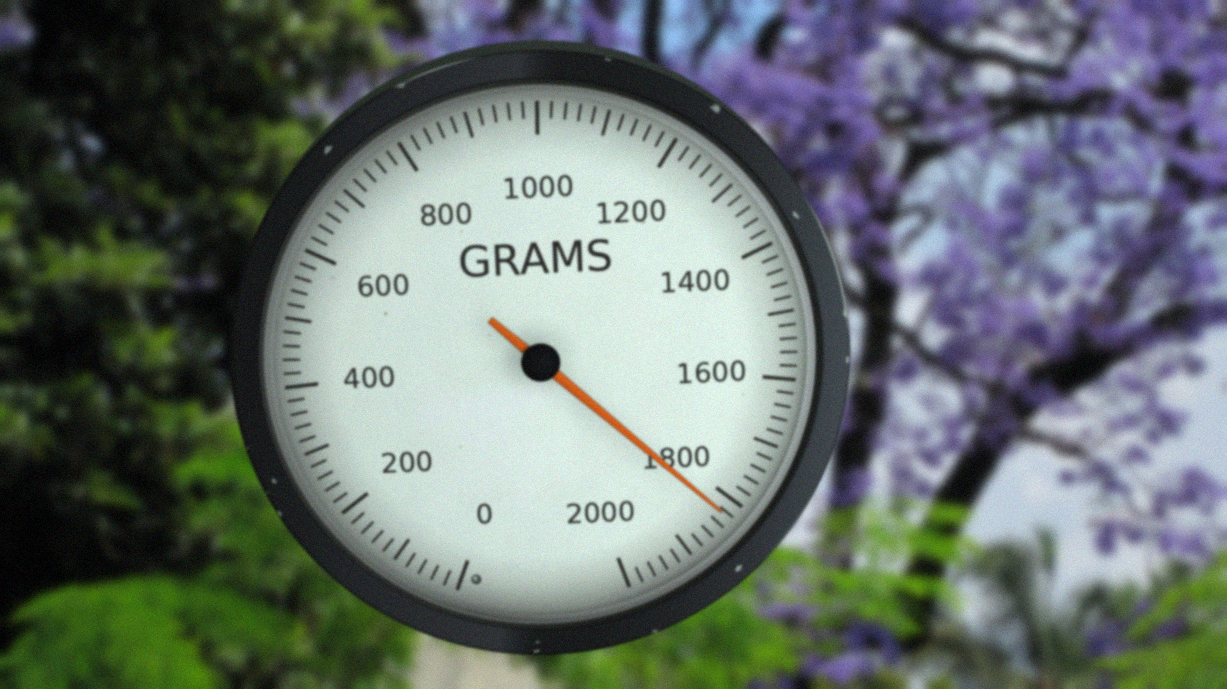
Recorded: 1820,g
